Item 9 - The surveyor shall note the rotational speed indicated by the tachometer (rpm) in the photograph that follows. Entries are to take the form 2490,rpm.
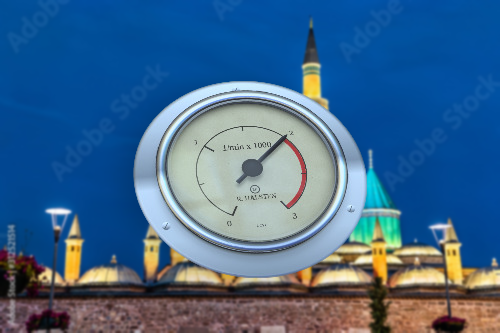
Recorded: 2000,rpm
